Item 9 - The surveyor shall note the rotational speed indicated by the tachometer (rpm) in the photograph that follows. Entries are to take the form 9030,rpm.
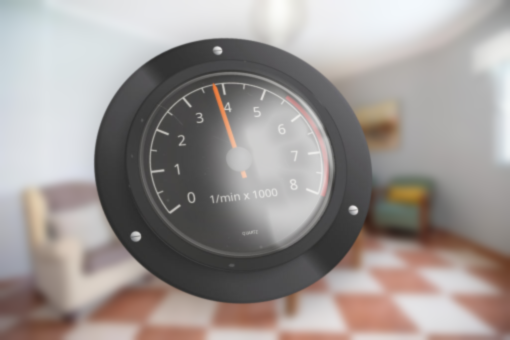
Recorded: 3750,rpm
